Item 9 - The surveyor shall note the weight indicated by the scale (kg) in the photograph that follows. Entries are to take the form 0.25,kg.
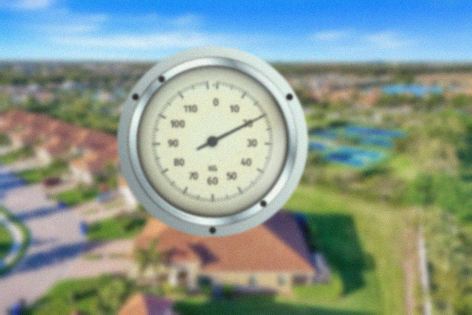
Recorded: 20,kg
